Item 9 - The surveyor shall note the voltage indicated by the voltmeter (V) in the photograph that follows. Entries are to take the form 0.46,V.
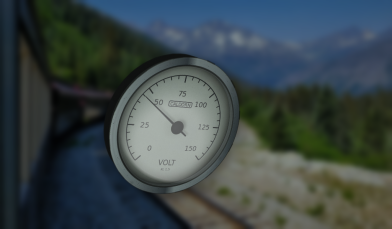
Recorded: 45,V
